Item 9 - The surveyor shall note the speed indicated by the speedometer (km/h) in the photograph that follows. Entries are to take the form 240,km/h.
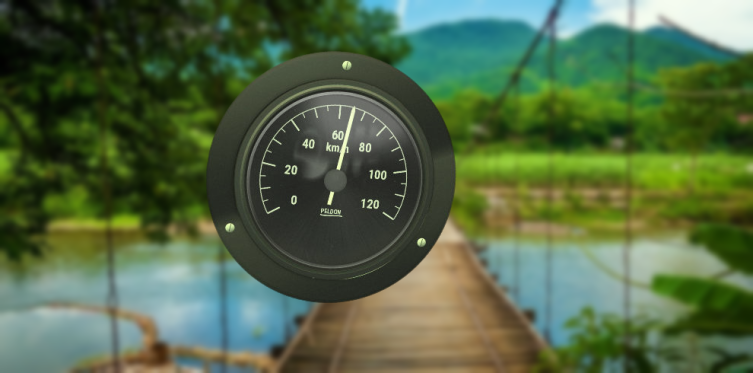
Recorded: 65,km/h
